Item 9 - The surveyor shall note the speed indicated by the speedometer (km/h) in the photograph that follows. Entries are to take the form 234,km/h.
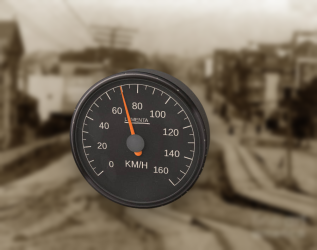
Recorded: 70,km/h
